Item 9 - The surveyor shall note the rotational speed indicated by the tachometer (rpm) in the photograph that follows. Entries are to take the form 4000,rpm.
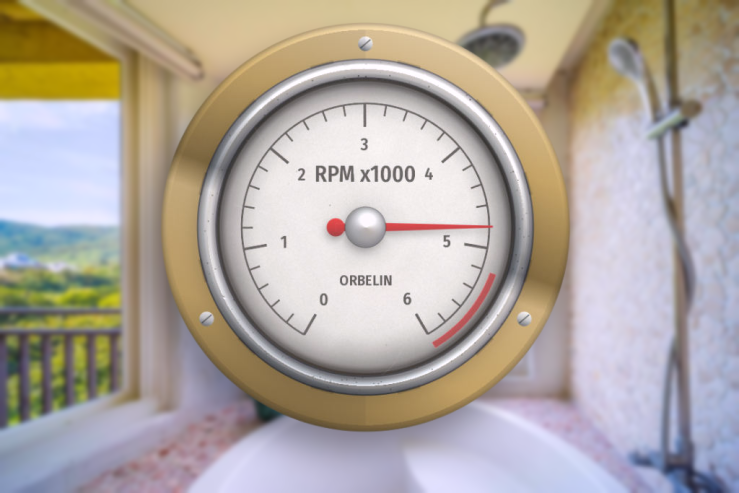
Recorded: 4800,rpm
